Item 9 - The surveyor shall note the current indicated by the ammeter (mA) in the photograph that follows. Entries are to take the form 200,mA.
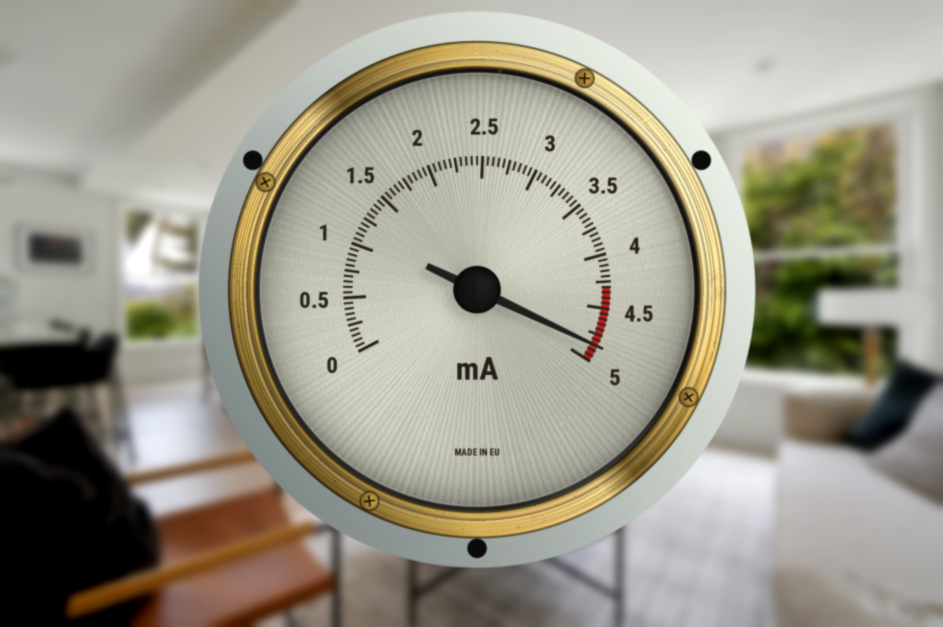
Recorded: 4.85,mA
